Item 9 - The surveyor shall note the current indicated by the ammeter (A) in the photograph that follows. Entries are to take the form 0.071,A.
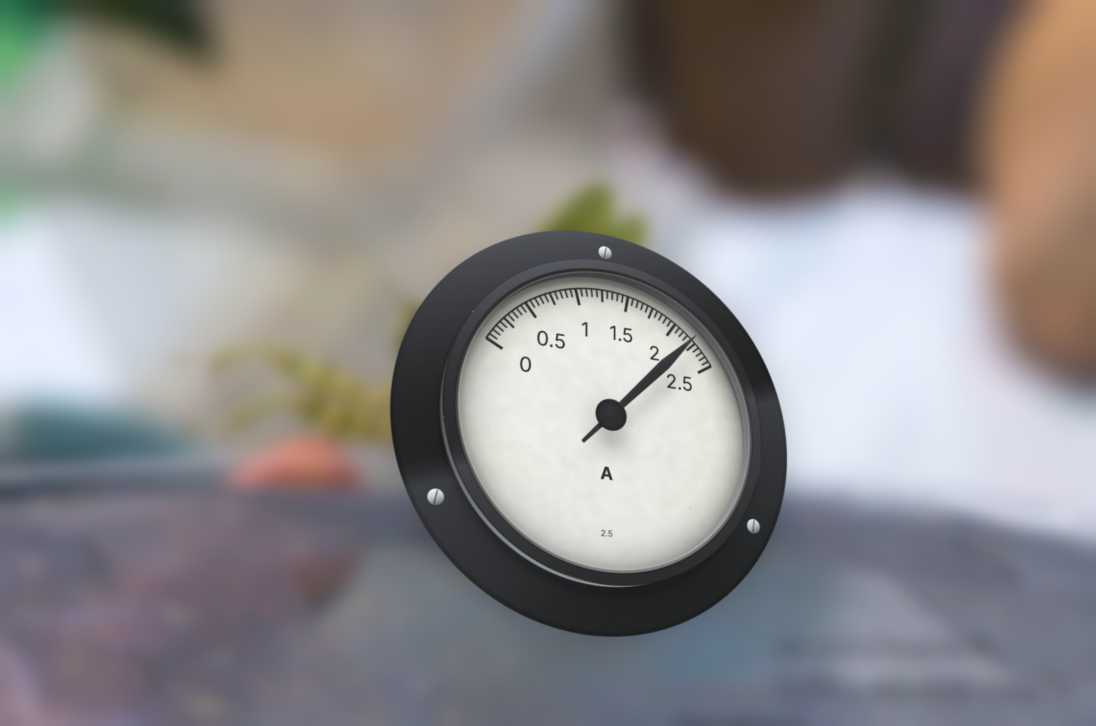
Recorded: 2.2,A
